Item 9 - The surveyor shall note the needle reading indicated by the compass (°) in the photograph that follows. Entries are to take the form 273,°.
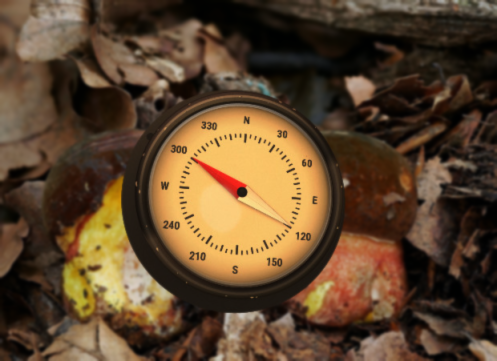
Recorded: 300,°
